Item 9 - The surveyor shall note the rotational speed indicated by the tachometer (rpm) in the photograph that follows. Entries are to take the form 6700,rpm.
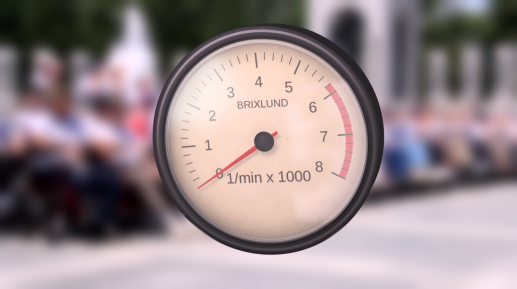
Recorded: 0,rpm
